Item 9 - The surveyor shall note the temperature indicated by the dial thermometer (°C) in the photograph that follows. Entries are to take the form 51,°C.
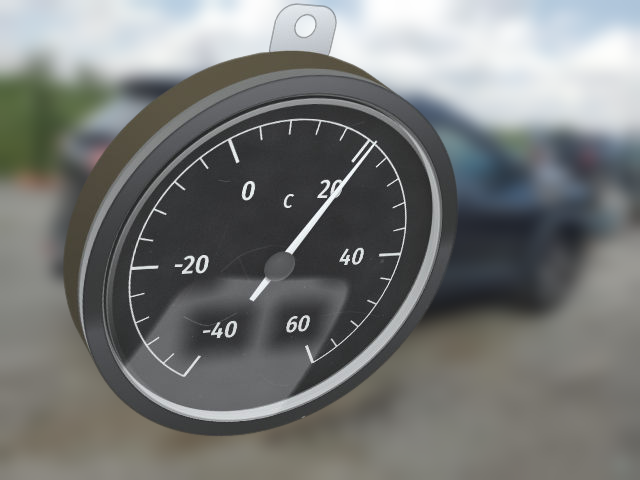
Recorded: 20,°C
